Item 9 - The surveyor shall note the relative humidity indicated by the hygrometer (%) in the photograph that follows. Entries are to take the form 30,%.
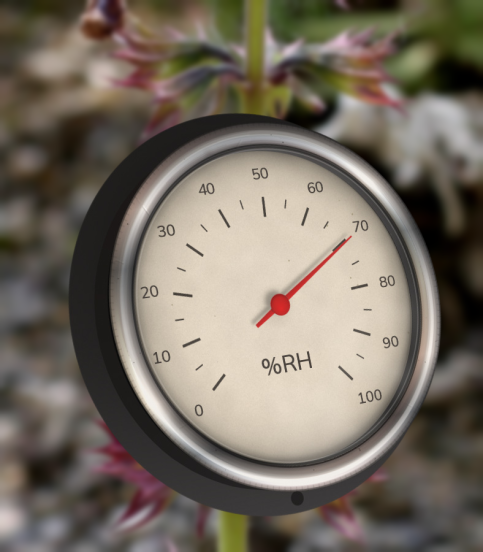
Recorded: 70,%
